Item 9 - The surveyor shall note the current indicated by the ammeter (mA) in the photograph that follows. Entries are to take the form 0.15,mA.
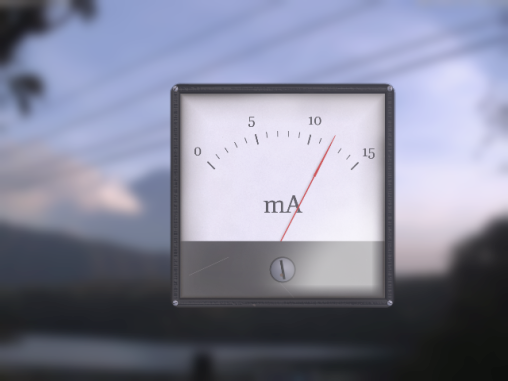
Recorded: 12,mA
